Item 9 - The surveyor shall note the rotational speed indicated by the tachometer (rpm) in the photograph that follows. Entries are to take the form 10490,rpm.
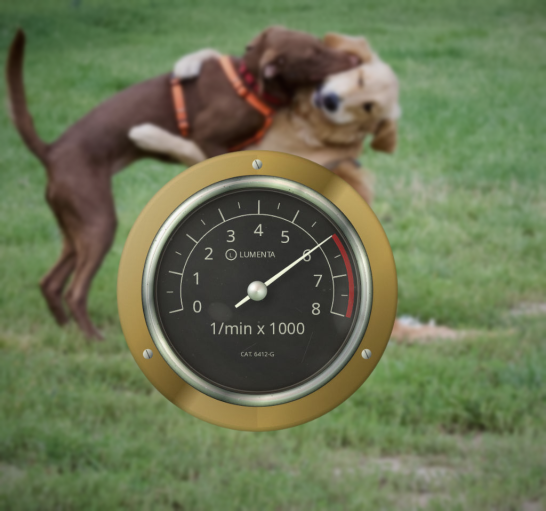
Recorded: 6000,rpm
